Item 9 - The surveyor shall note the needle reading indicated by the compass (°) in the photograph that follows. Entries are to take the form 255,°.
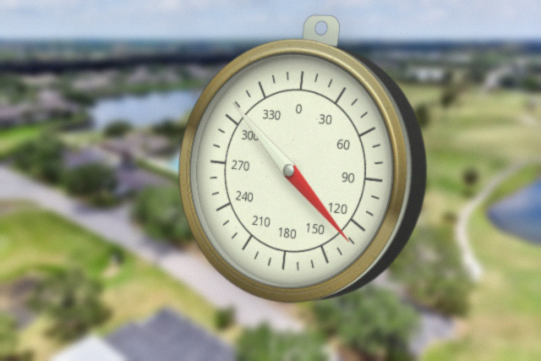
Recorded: 130,°
